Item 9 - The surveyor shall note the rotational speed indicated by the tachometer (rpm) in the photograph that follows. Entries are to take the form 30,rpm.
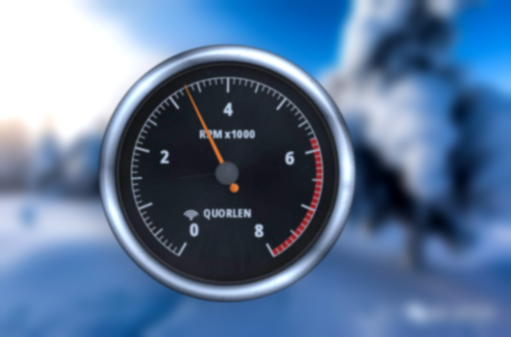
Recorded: 3300,rpm
